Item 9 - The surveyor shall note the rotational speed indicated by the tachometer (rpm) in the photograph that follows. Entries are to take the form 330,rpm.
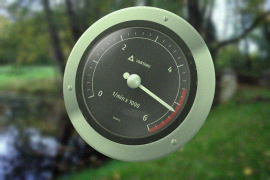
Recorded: 5200,rpm
